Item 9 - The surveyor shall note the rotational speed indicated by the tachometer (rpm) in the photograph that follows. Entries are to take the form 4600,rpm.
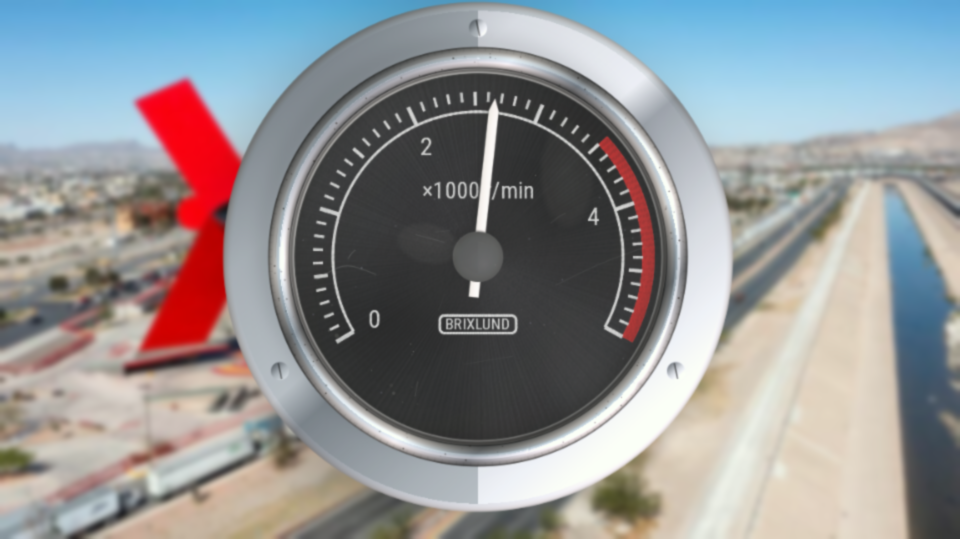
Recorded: 2650,rpm
